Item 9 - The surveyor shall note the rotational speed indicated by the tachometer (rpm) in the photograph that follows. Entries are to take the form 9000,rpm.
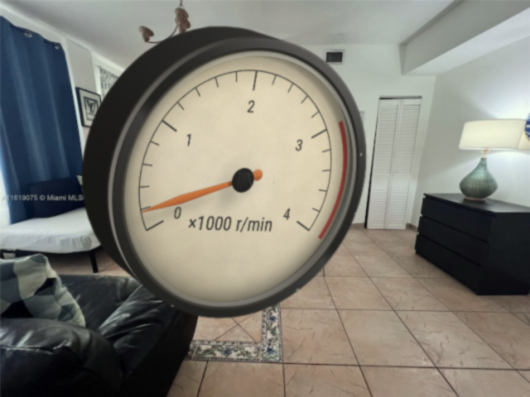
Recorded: 200,rpm
